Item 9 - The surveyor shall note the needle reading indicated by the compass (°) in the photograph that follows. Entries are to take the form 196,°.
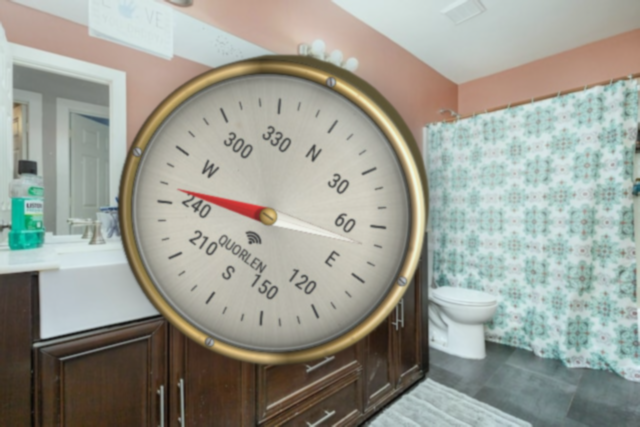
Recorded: 250,°
